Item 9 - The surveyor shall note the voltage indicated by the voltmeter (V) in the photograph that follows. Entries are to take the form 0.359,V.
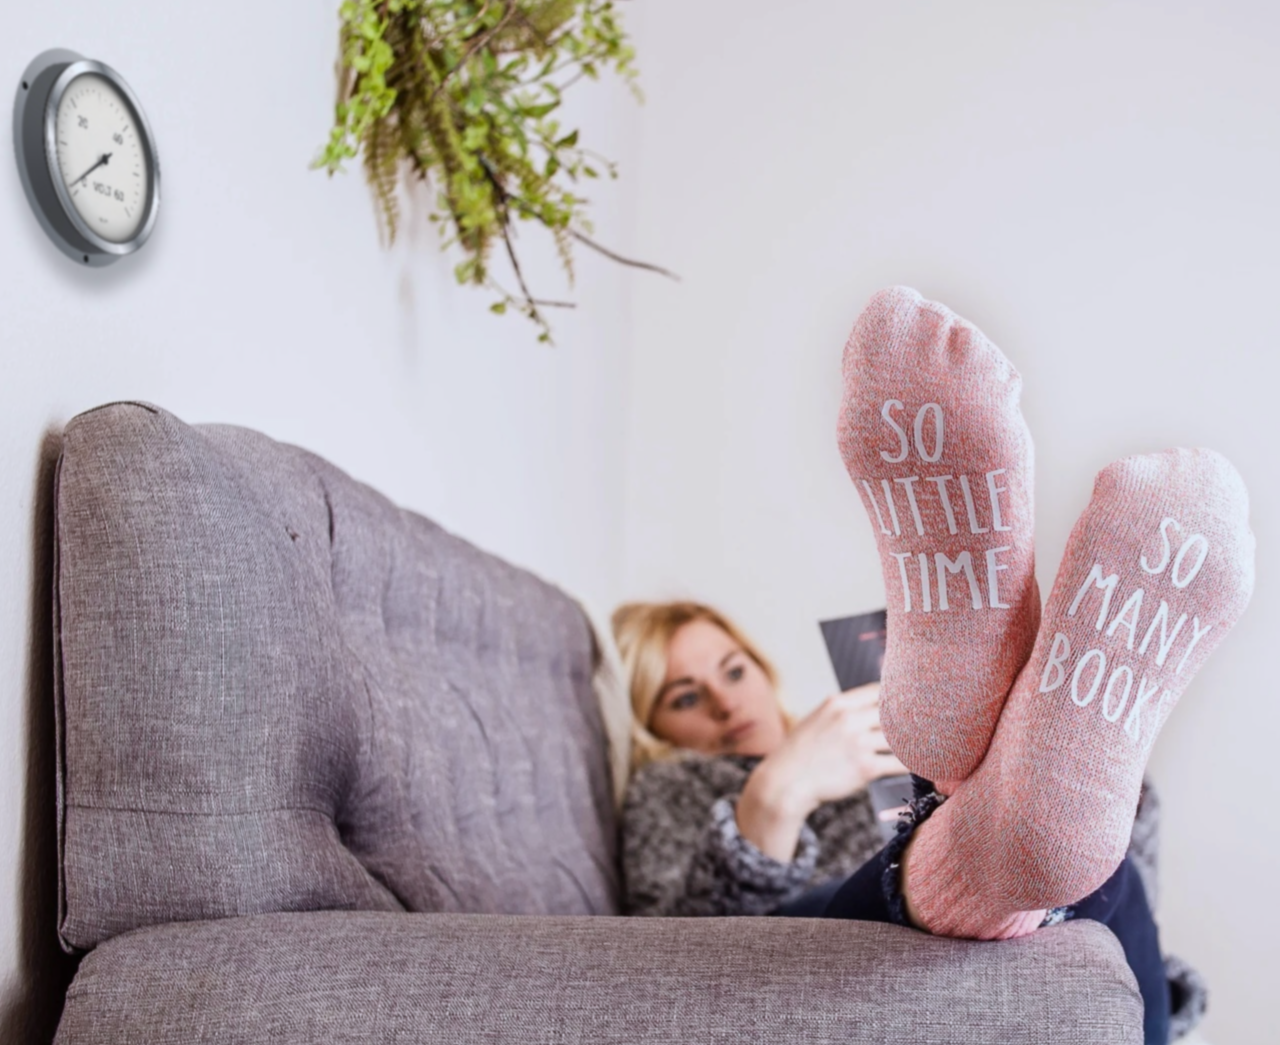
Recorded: 2,V
